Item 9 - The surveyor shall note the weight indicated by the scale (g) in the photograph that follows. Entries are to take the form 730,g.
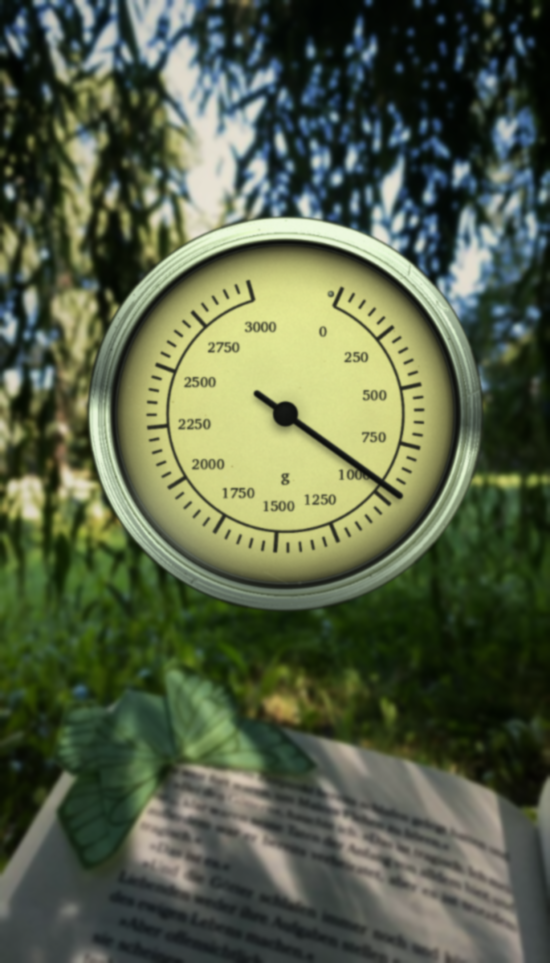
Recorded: 950,g
